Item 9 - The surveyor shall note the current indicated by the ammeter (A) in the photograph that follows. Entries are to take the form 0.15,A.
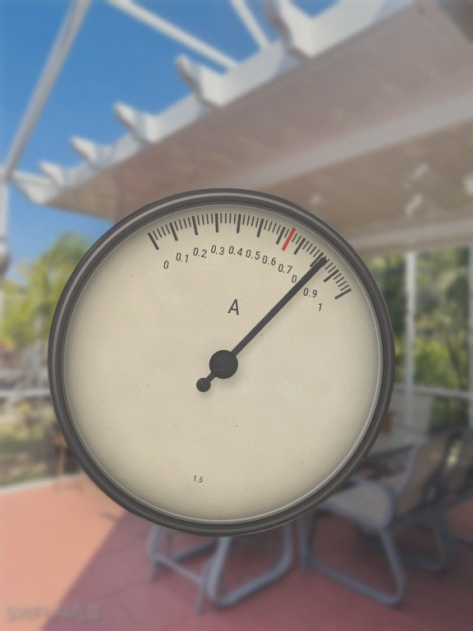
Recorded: 0.82,A
